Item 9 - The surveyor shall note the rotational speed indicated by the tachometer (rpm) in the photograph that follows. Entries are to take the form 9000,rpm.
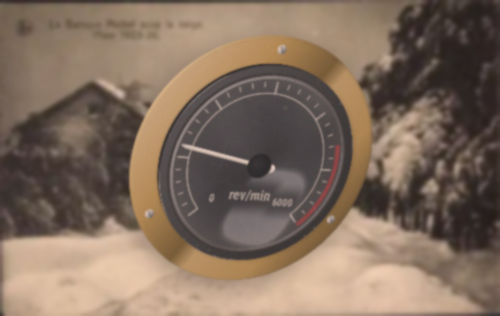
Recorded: 1200,rpm
